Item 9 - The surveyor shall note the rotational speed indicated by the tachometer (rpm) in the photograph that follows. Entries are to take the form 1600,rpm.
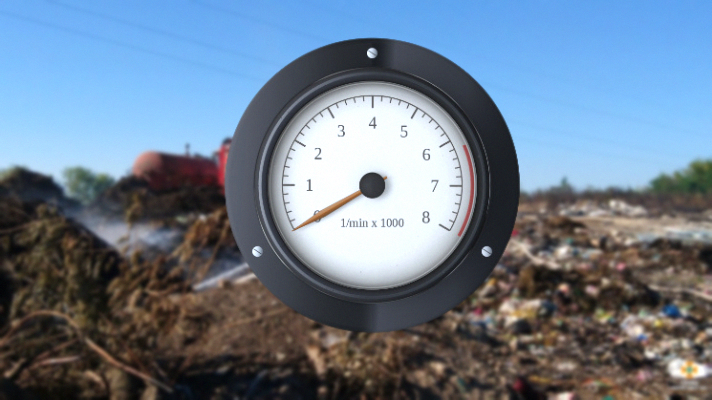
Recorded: 0,rpm
